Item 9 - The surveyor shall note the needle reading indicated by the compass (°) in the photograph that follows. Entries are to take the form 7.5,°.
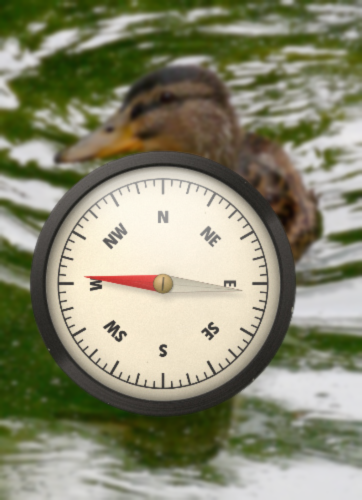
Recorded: 275,°
